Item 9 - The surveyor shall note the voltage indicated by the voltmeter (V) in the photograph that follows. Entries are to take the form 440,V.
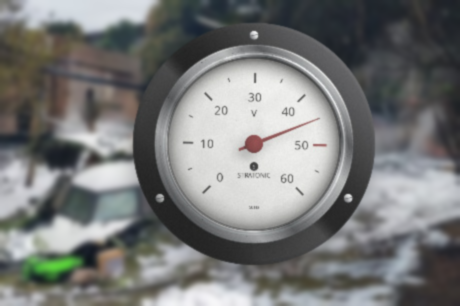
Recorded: 45,V
